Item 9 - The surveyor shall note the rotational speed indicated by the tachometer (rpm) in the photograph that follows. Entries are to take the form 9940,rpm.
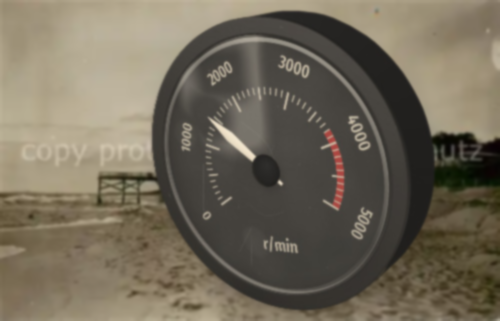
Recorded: 1500,rpm
